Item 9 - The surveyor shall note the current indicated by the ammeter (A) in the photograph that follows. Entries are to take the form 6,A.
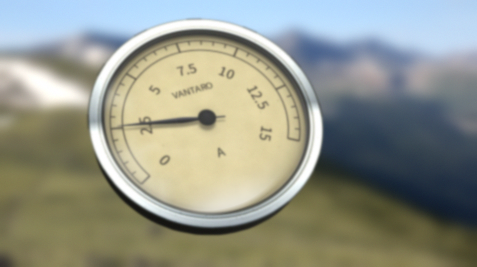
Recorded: 2.5,A
